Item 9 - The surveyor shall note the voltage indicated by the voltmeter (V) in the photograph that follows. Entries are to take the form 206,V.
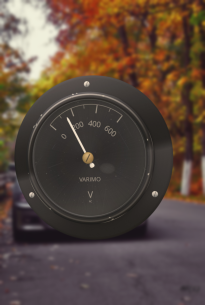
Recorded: 150,V
